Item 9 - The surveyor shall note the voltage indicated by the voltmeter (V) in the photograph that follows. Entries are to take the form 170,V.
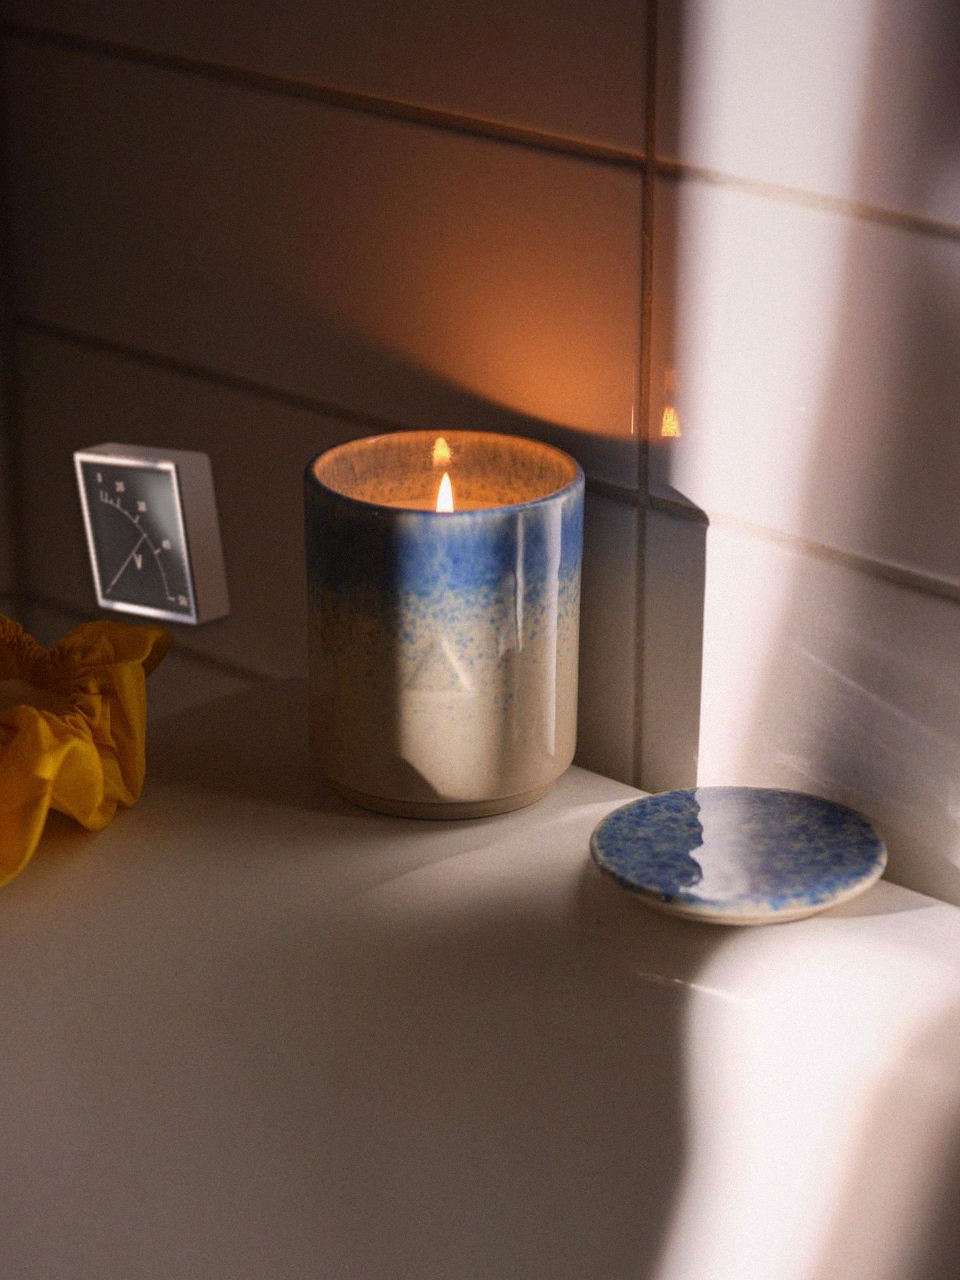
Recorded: 35,V
